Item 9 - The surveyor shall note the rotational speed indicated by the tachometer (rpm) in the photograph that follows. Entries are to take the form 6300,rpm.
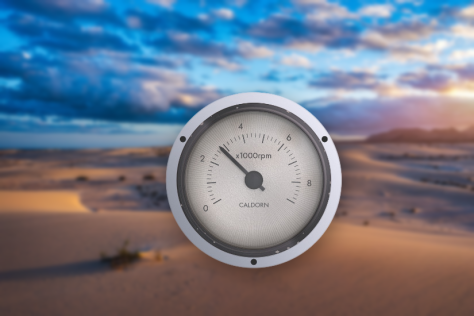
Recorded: 2800,rpm
